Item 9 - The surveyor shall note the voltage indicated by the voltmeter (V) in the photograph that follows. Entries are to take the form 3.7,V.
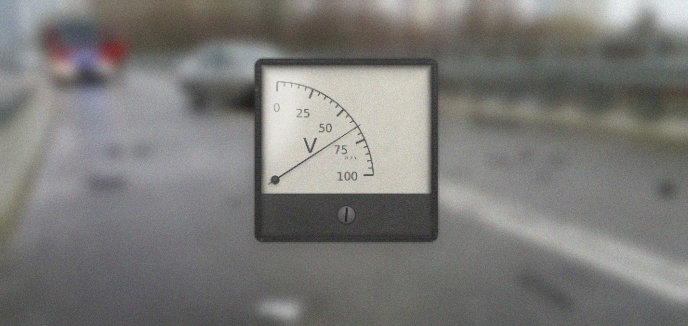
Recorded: 65,V
